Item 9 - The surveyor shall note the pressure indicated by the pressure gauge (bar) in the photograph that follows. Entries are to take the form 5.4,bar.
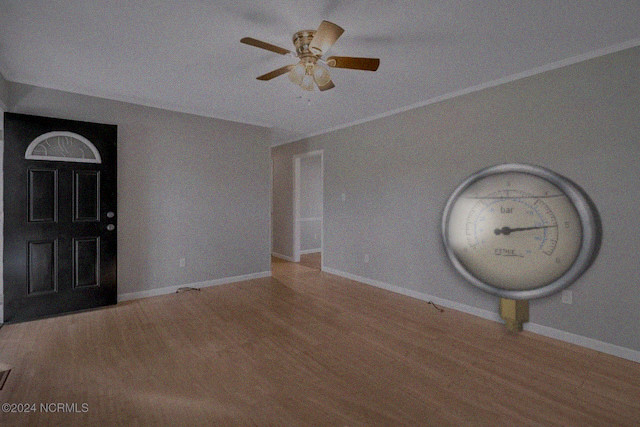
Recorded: 5,bar
